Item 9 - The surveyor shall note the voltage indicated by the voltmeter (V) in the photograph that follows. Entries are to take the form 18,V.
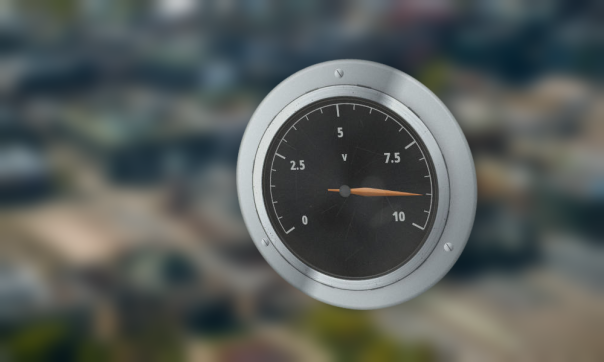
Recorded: 9,V
